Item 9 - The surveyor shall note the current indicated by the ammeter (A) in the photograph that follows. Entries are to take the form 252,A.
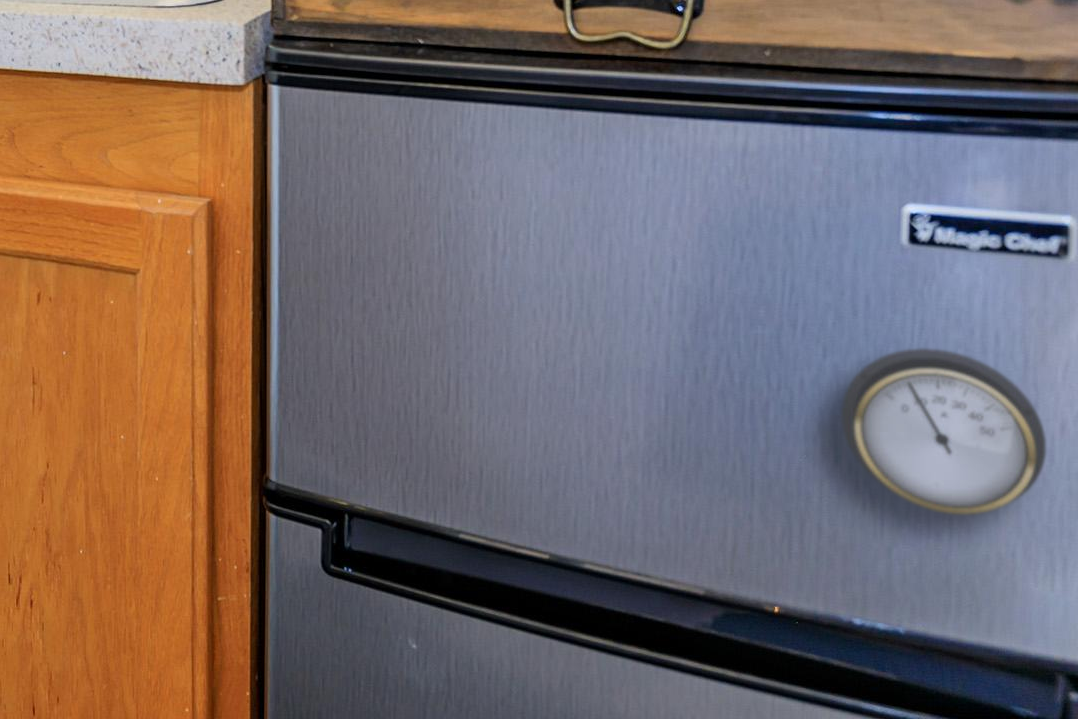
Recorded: 10,A
